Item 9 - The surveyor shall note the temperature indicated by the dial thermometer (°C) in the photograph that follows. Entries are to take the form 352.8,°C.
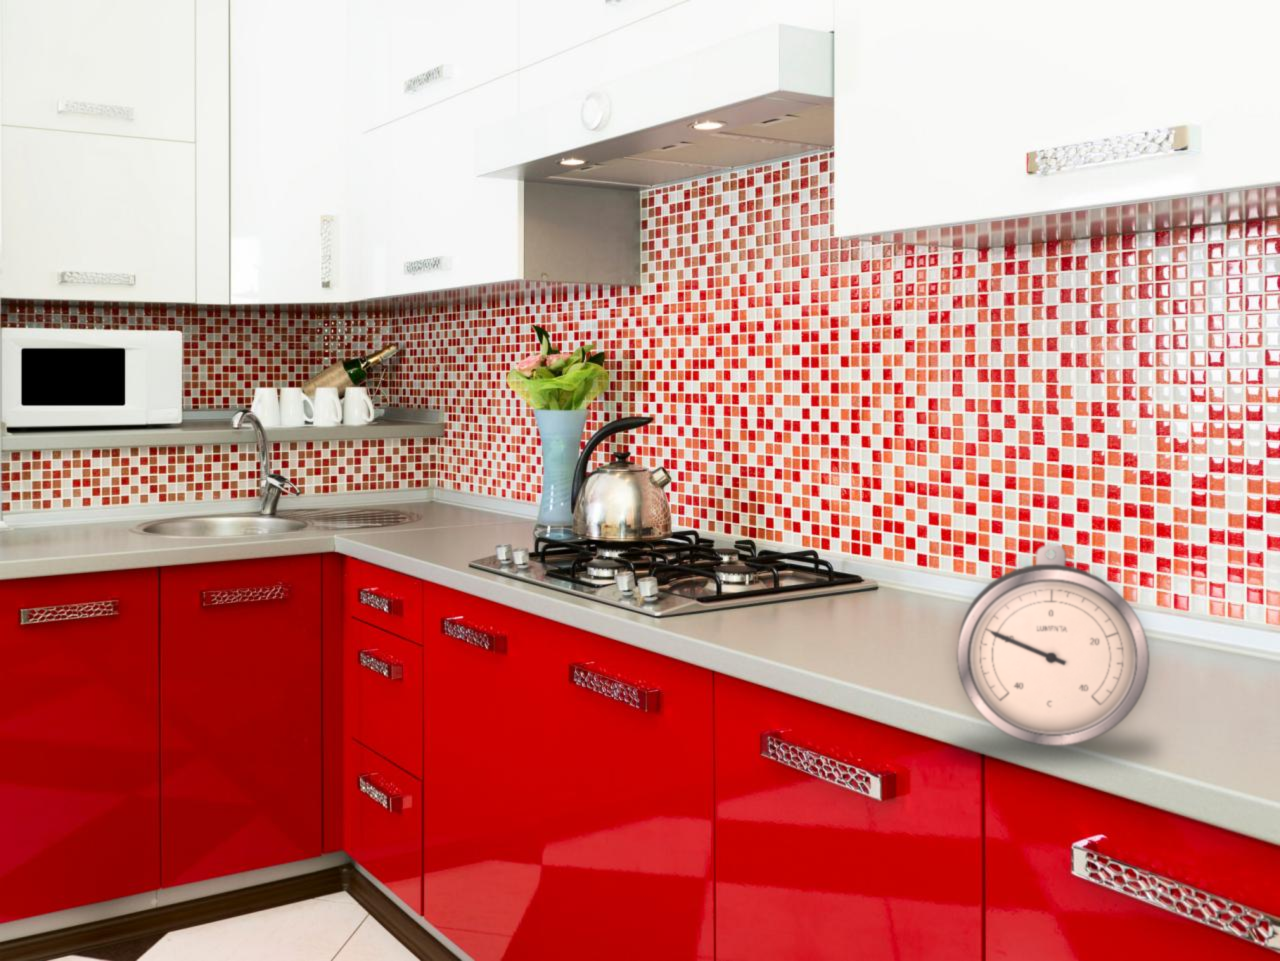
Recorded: -20,°C
